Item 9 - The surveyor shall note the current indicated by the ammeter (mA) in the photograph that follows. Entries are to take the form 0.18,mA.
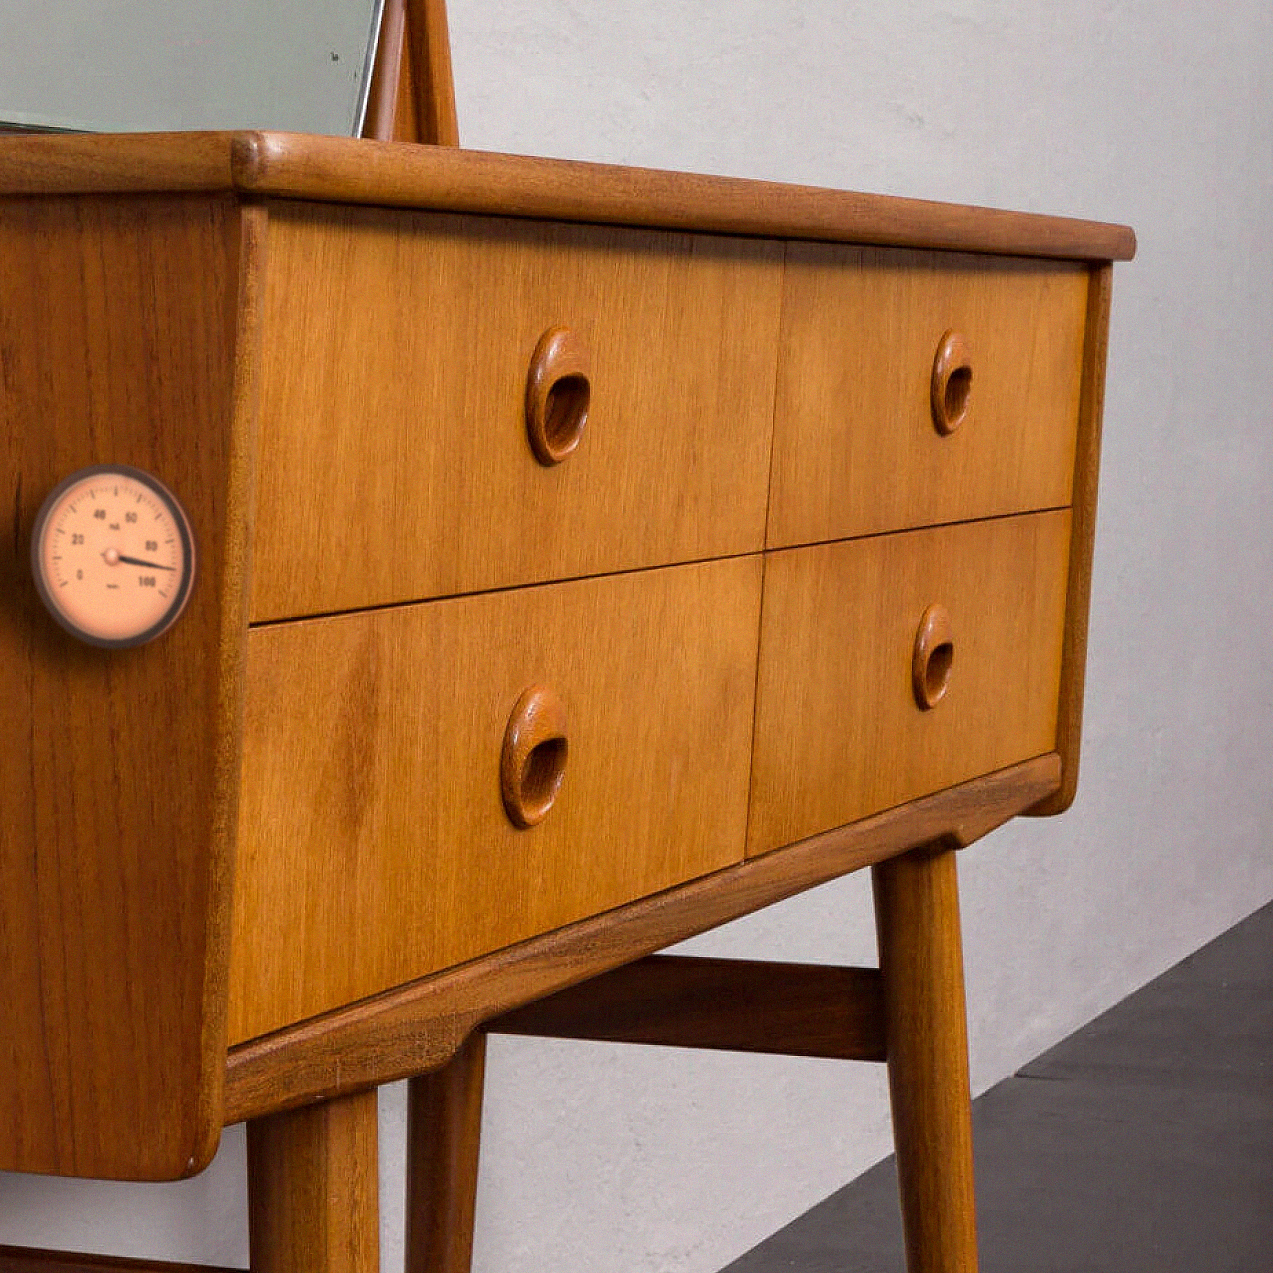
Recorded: 90,mA
